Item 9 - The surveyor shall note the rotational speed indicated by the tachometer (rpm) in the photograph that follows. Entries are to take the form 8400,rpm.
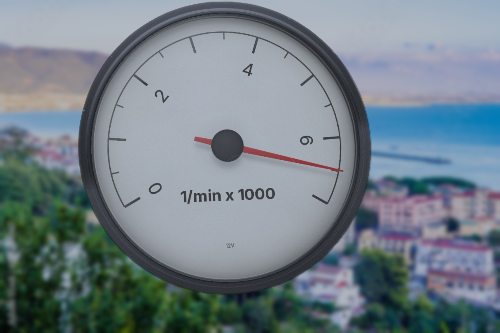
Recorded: 6500,rpm
